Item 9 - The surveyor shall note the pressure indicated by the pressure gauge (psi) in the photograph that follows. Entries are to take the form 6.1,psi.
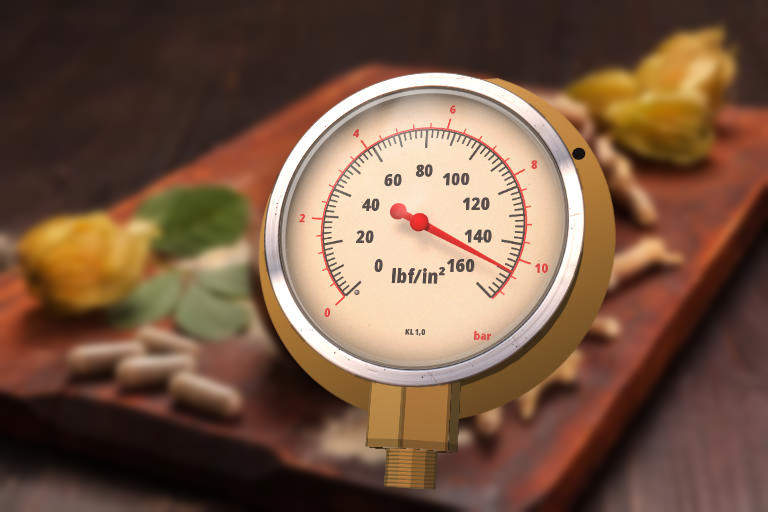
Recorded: 150,psi
